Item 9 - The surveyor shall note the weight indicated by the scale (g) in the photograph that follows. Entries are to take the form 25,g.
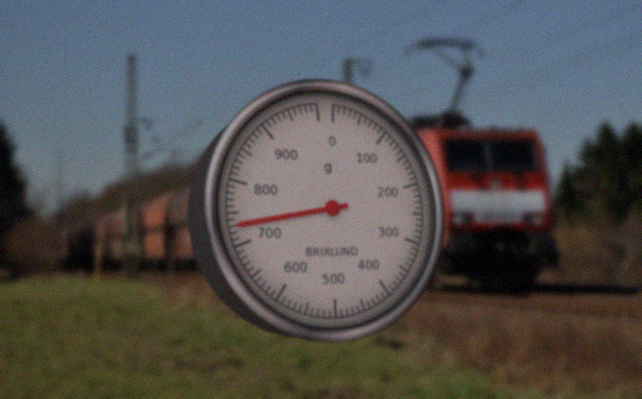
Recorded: 730,g
